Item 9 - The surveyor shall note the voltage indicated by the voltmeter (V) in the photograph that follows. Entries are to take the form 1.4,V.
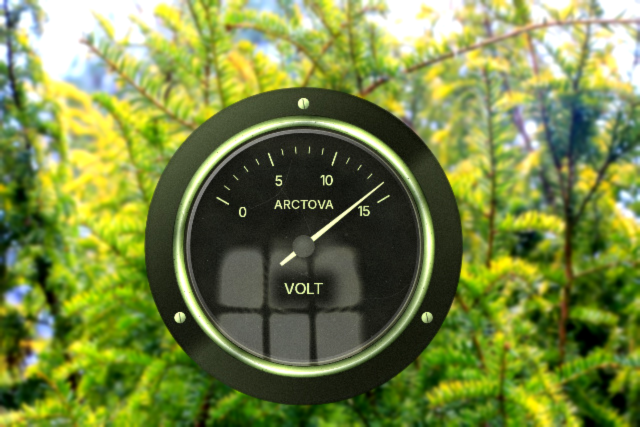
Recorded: 14,V
